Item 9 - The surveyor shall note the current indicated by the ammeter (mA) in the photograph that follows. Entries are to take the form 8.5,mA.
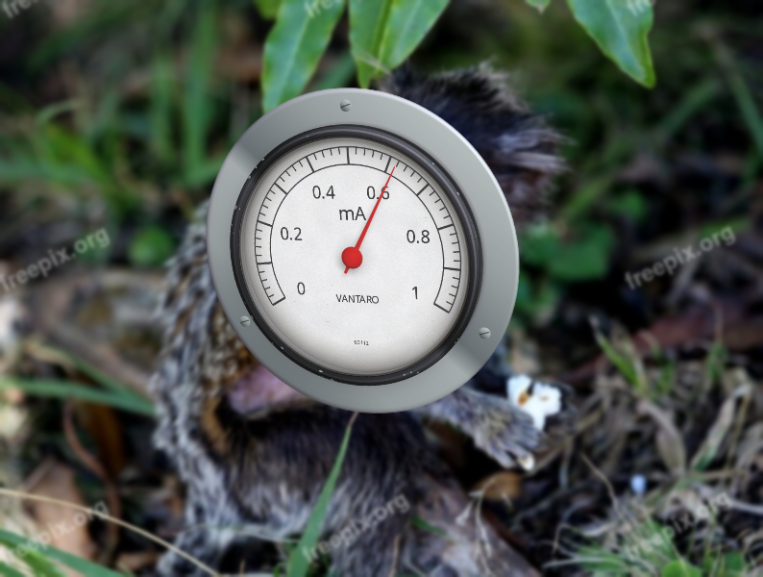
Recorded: 0.62,mA
